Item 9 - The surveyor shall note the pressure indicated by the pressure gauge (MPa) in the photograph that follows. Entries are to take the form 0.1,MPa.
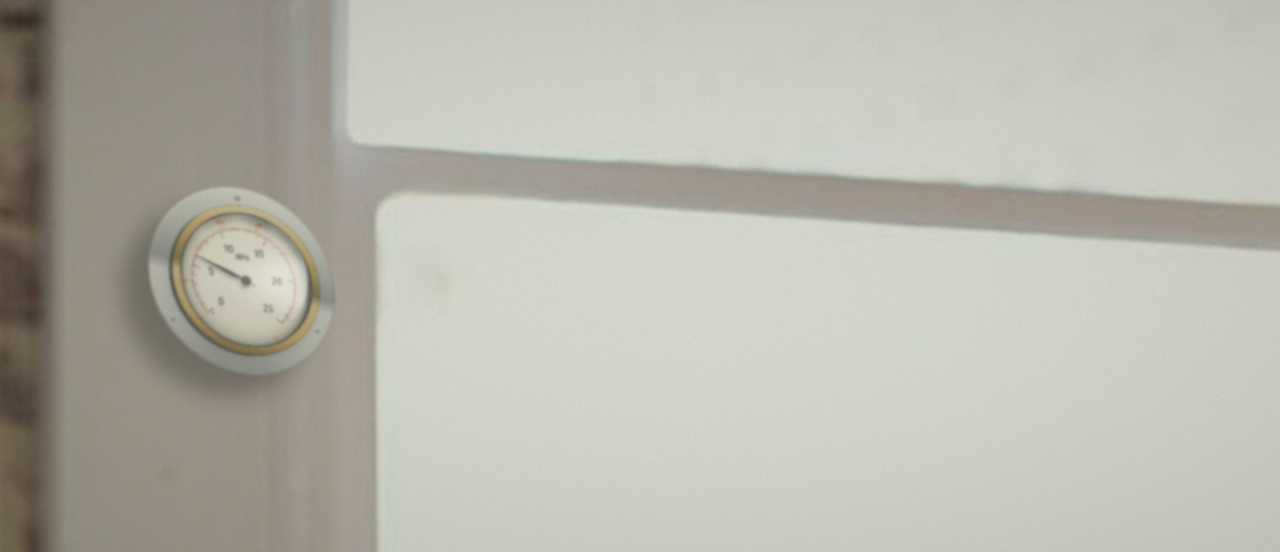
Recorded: 6,MPa
